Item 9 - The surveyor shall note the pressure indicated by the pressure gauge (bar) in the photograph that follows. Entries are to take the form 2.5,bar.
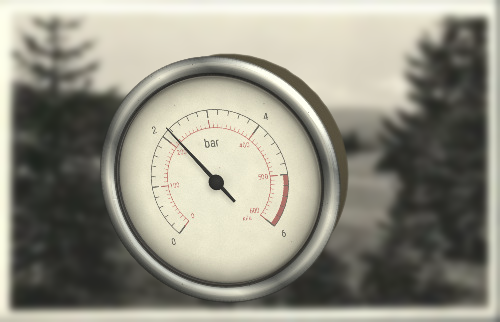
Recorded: 2.2,bar
